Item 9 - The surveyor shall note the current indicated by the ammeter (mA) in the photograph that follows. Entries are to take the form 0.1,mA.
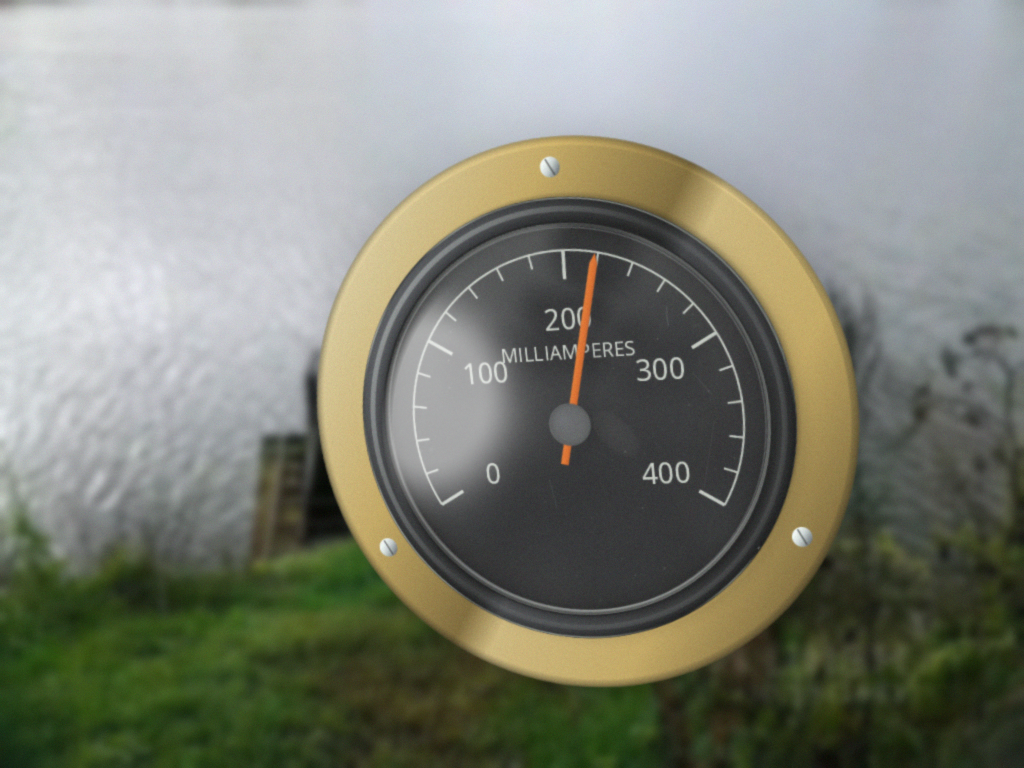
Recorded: 220,mA
